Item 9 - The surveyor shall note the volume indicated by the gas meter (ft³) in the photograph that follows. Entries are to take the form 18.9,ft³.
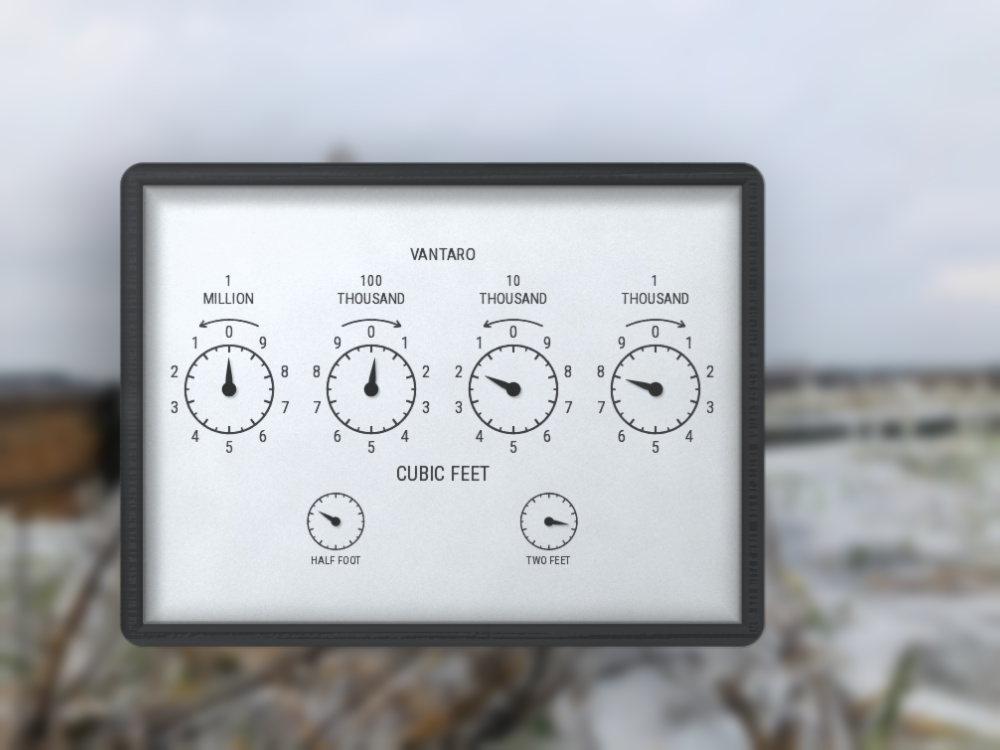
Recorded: 1800,ft³
